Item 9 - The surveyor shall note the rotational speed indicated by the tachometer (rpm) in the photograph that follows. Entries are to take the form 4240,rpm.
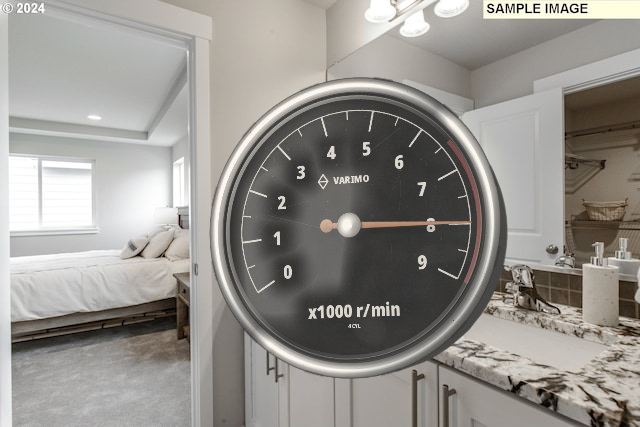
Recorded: 8000,rpm
